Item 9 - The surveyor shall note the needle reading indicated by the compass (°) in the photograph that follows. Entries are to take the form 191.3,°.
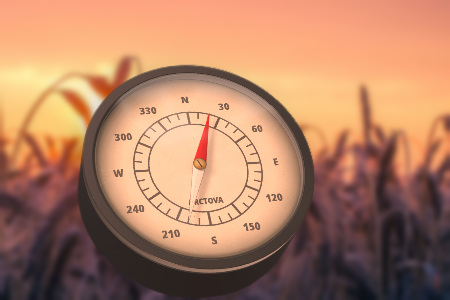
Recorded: 20,°
